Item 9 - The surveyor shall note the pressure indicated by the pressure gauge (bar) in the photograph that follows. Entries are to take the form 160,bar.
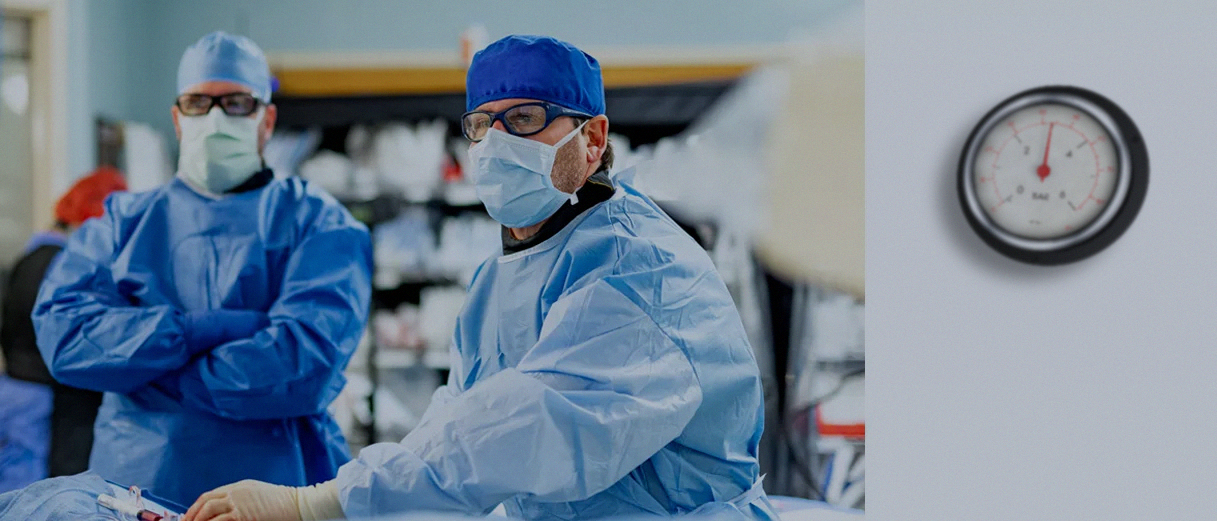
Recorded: 3,bar
